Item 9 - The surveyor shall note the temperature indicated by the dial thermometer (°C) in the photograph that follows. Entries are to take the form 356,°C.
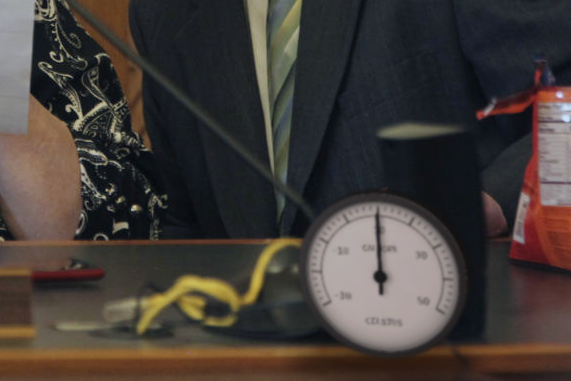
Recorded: 10,°C
